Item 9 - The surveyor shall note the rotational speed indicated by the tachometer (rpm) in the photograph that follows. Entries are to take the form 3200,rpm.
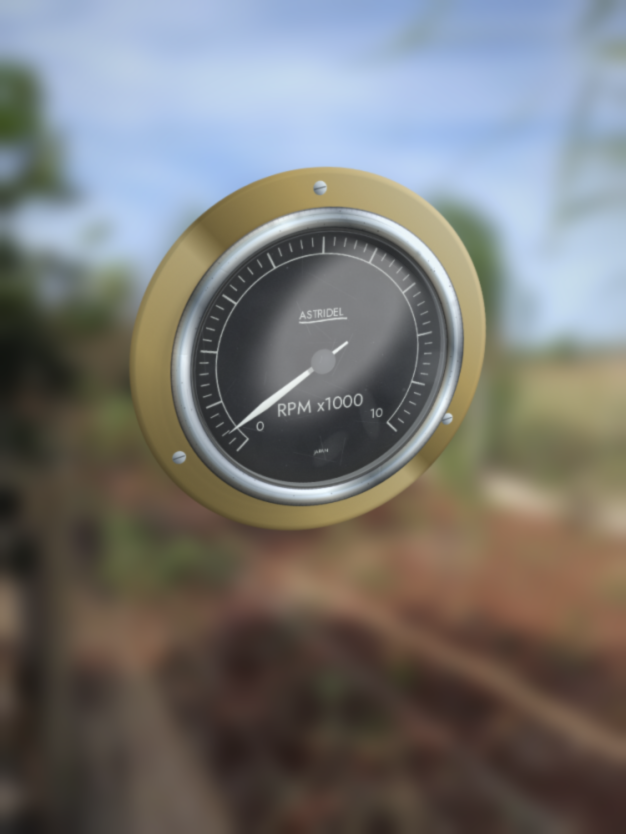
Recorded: 400,rpm
